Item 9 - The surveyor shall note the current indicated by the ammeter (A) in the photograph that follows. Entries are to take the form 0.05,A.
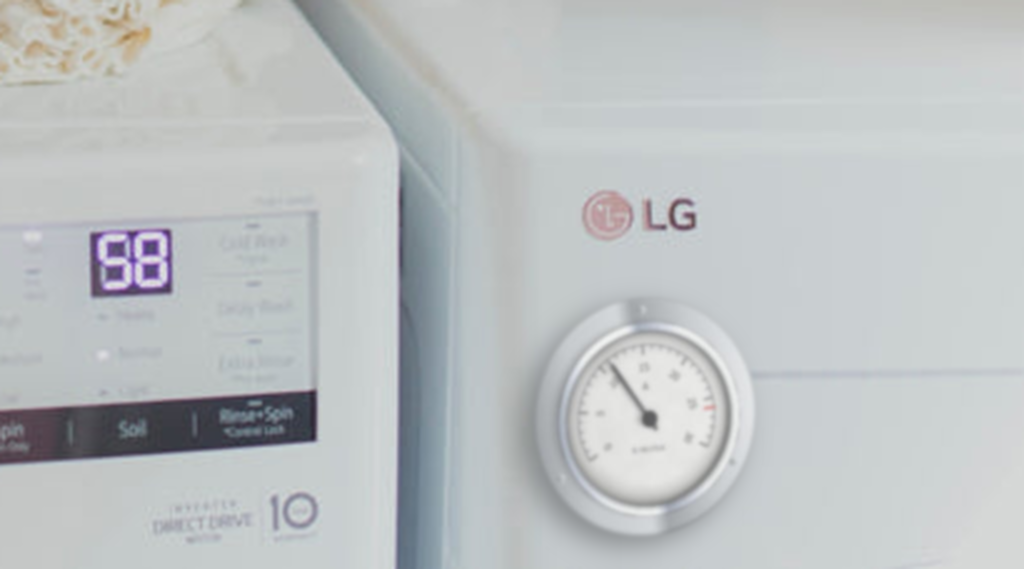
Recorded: 11,A
